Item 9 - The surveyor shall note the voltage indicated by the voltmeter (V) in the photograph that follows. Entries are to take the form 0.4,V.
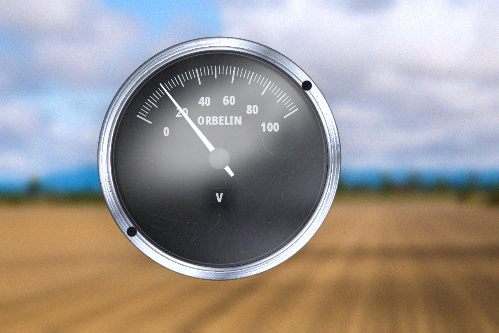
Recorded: 20,V
